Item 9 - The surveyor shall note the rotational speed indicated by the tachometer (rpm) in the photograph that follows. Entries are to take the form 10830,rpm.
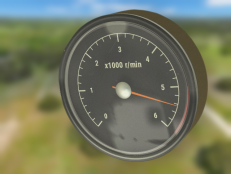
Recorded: 5400,rpm
